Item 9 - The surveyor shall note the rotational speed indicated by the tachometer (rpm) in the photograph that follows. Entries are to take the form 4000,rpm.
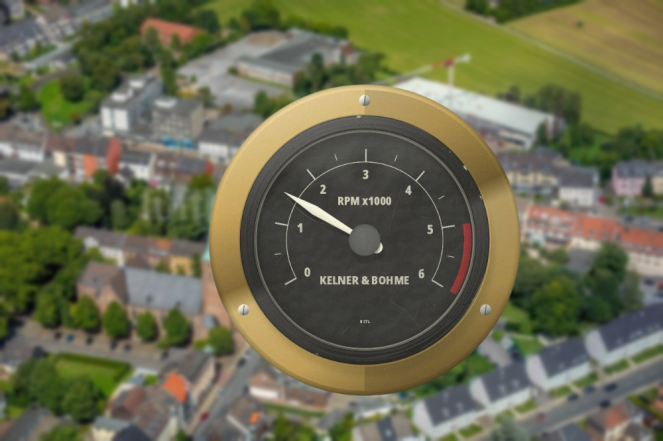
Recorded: 1500,rpm
